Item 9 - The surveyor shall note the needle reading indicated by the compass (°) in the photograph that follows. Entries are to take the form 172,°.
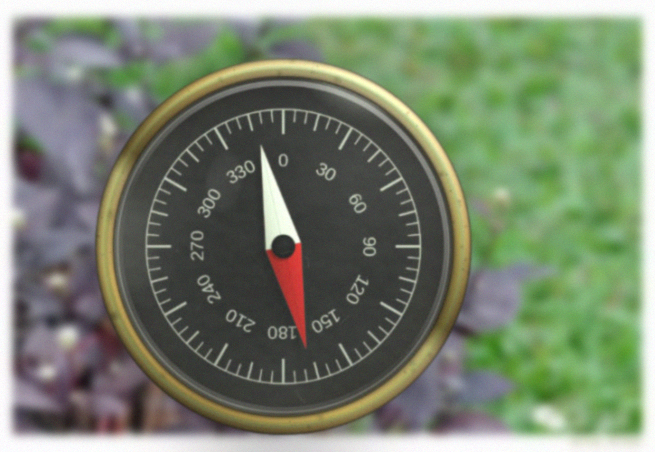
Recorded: 167.5,°
